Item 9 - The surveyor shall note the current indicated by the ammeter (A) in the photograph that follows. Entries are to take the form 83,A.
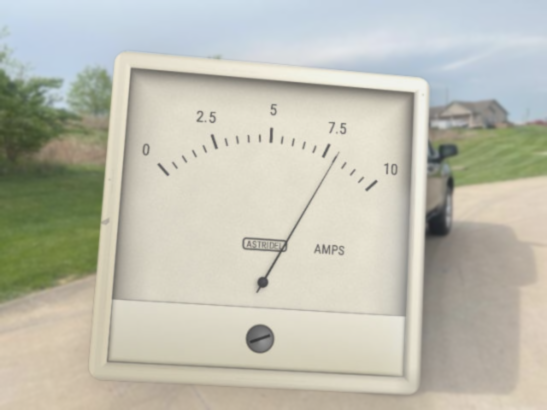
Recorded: 8,A
